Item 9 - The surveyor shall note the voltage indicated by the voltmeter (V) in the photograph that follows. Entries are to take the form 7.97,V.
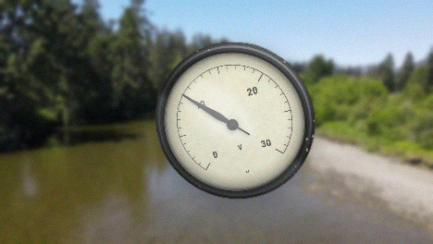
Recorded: 10,V
